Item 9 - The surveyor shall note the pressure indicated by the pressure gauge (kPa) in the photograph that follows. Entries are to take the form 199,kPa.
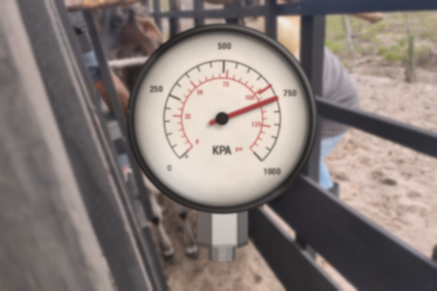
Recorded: 750,kPa
